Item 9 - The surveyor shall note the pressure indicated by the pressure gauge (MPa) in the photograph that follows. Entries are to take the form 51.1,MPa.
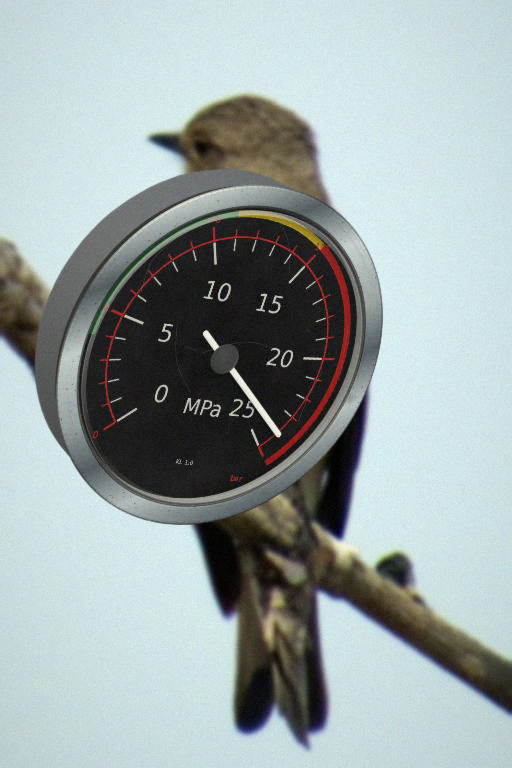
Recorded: 24,MPa
